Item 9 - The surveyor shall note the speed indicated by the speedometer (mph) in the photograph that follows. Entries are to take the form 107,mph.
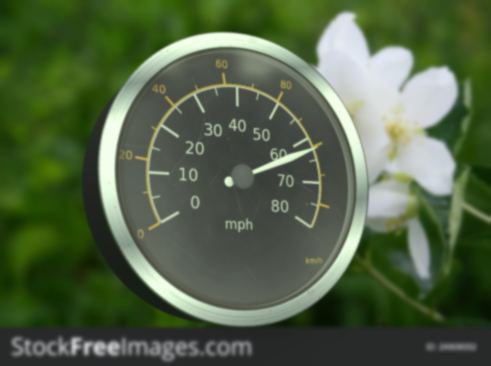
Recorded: 62.5,mph
